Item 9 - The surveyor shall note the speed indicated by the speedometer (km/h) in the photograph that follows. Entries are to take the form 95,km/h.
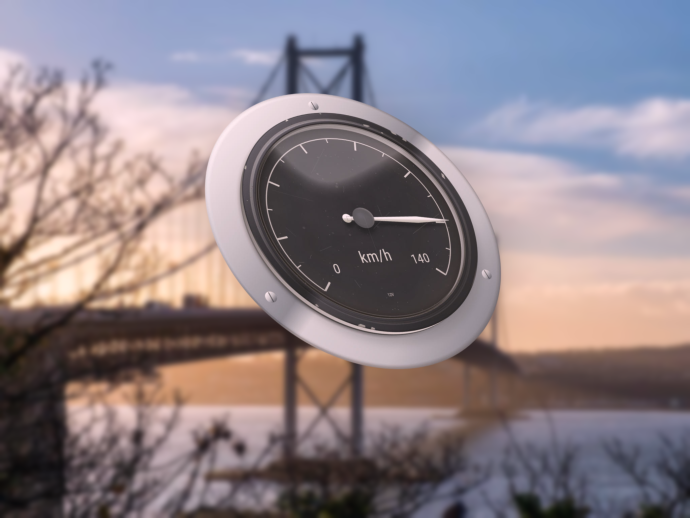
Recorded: 120,km/h
